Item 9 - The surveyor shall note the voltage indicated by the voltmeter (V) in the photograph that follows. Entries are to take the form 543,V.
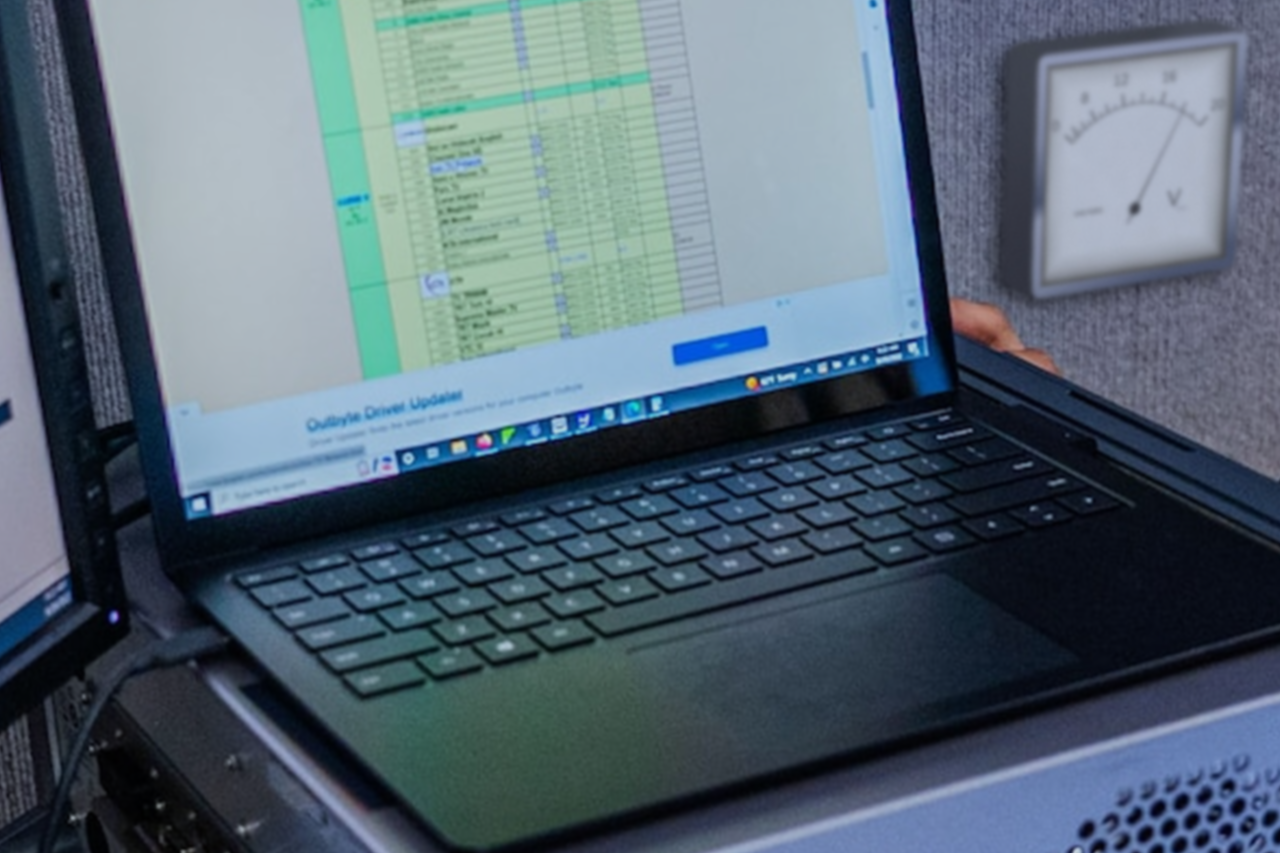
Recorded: 18,V
